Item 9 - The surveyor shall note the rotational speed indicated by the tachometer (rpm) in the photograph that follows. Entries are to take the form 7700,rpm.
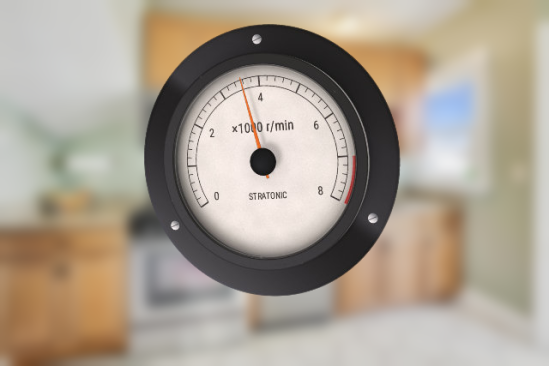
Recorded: 3600,rpm
